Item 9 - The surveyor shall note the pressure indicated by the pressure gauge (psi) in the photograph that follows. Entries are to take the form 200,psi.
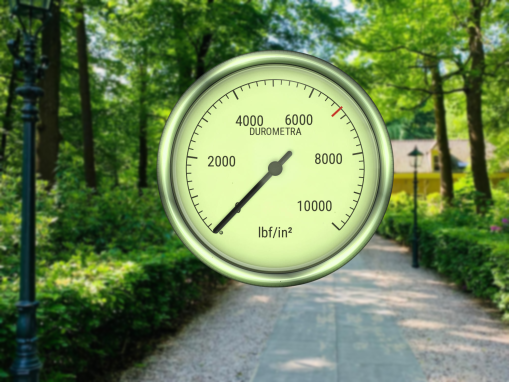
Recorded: 0,psi
